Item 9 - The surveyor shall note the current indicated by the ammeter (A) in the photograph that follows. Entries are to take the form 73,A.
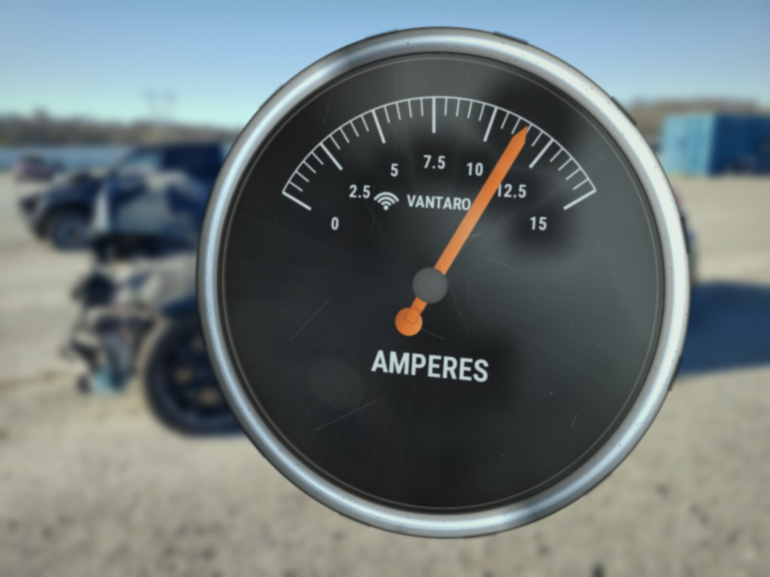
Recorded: 11.5,A
